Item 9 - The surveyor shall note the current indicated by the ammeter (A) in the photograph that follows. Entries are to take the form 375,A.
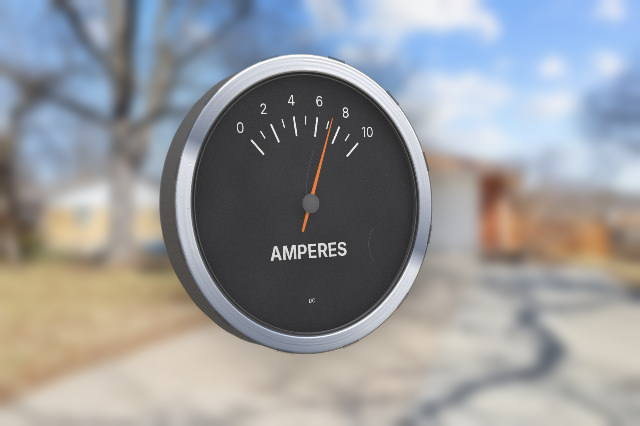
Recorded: 7,A
